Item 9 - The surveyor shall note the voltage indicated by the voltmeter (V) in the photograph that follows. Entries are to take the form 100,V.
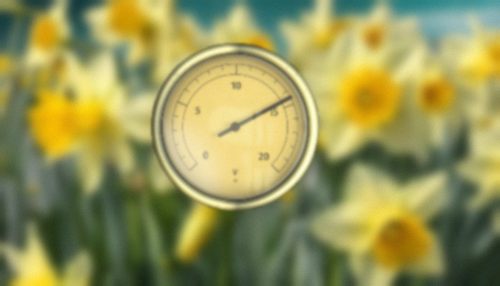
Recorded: 14.5,V
